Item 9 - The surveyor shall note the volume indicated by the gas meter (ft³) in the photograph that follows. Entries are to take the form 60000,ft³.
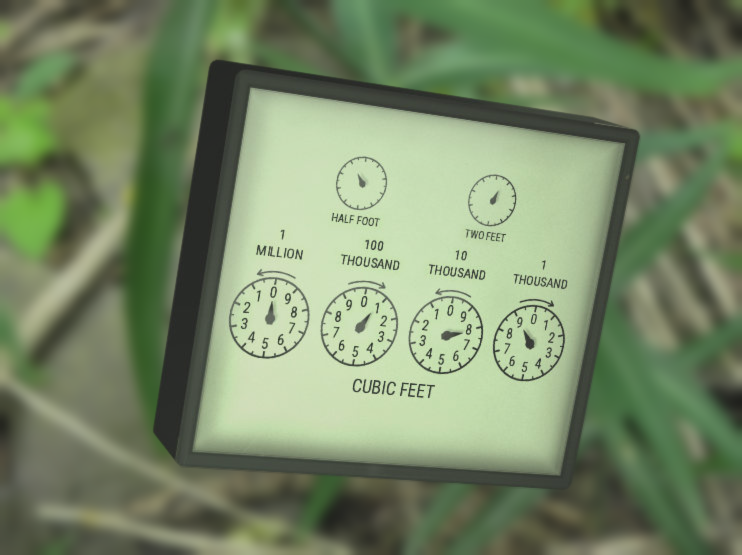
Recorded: 7900,ft³
